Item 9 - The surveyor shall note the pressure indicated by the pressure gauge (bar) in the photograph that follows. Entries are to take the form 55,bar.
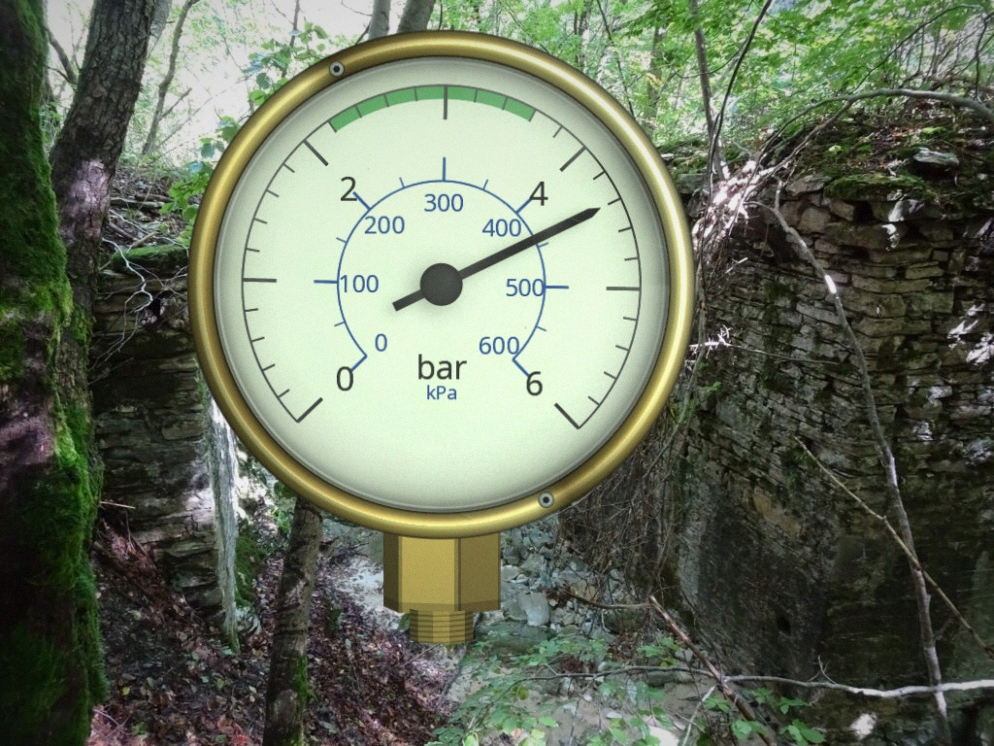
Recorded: 4.4,bar
